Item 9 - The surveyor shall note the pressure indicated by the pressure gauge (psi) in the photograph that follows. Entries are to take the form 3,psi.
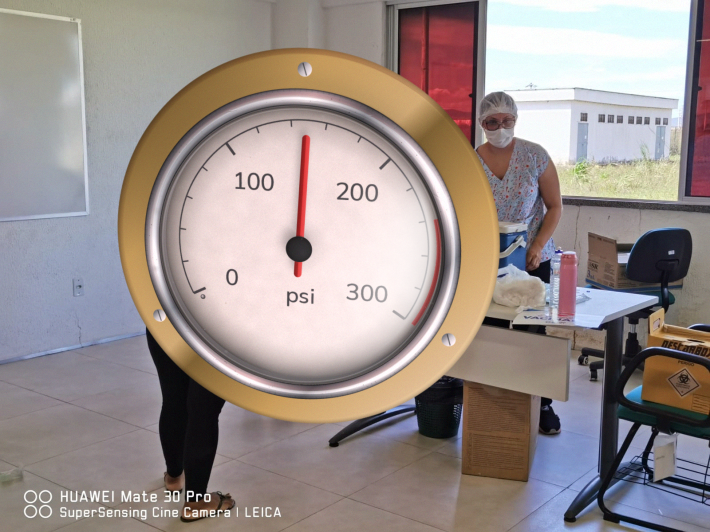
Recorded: 150,psi
